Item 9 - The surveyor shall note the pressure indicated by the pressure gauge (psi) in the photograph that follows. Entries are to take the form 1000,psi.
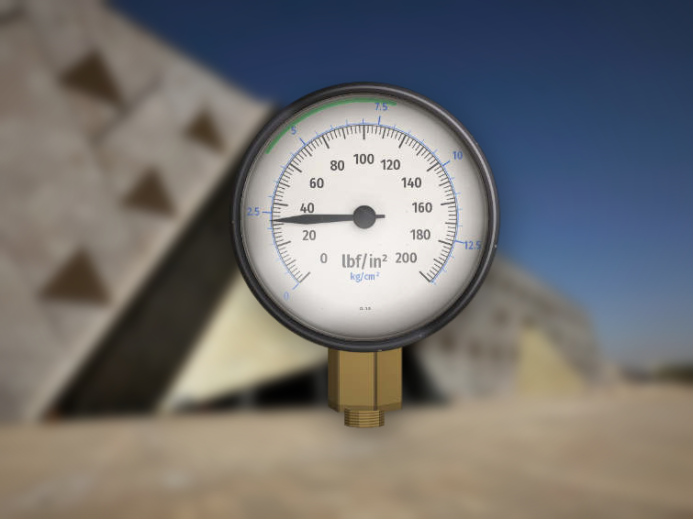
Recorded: 32,psi
